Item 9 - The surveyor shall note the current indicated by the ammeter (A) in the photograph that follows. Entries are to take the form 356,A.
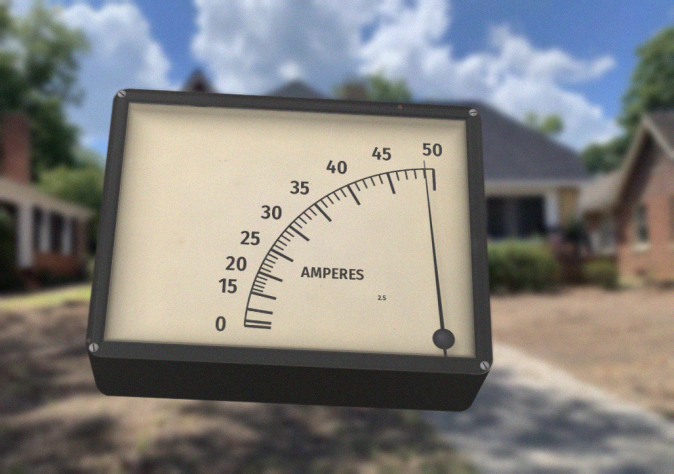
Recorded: 49,A
